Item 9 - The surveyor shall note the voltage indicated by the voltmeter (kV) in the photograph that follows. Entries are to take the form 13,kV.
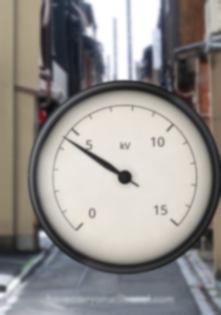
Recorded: 4.5,kV
